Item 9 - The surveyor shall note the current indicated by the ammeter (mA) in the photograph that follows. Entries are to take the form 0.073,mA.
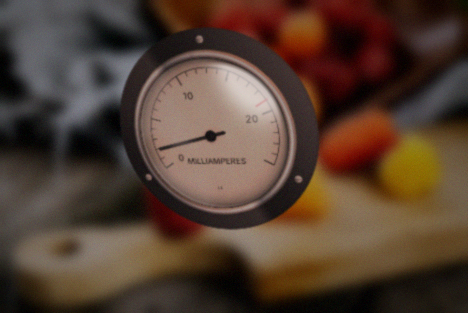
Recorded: 2,mA
